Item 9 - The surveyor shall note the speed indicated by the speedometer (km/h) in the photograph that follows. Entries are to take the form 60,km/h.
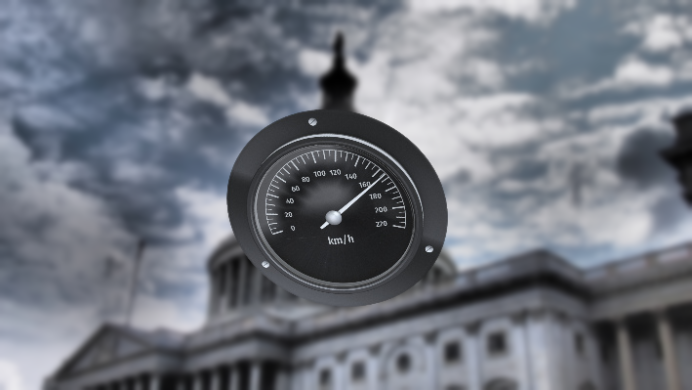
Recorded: 165,km/h
